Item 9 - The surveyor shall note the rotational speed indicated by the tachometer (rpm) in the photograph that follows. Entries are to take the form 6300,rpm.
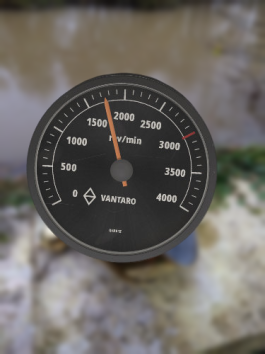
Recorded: 1750,rpm
